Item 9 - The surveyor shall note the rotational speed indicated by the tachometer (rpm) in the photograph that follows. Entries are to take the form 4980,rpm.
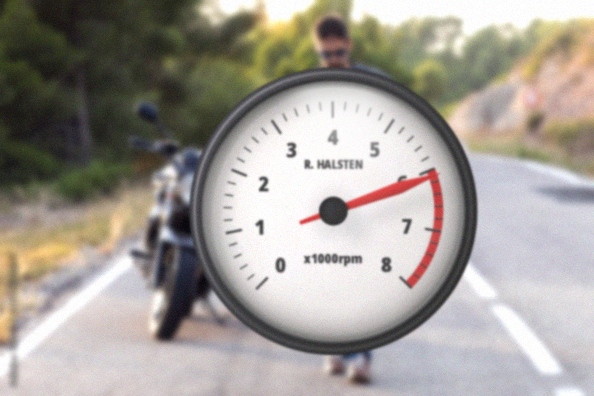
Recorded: 6100,rpm
